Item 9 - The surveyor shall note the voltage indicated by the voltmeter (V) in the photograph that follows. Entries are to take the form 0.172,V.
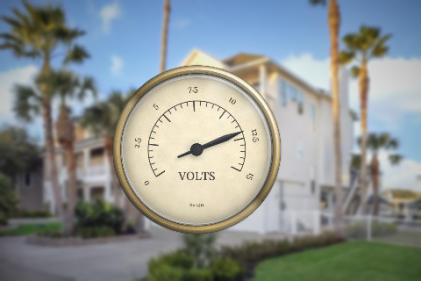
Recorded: 12,V
